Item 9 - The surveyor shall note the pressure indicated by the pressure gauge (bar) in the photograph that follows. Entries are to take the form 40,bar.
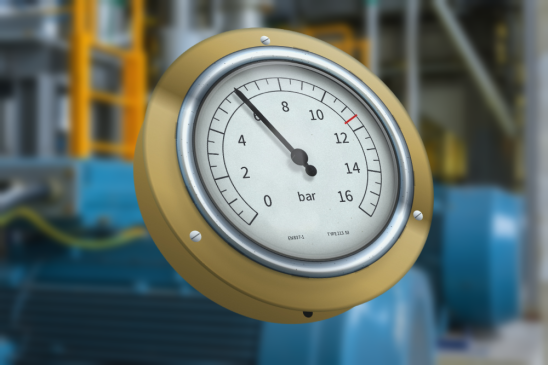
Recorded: 6,bar
